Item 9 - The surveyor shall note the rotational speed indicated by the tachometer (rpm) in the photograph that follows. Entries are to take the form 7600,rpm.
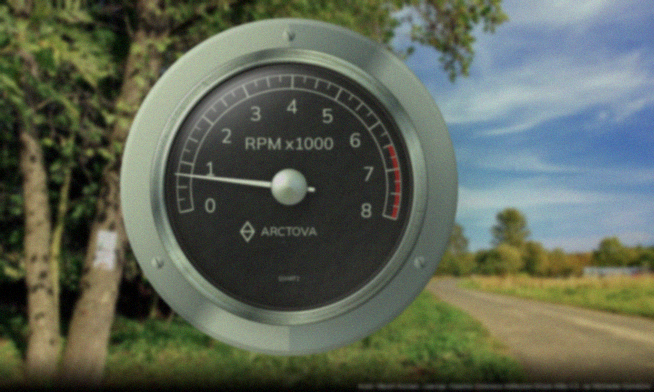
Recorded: 750,rpm
